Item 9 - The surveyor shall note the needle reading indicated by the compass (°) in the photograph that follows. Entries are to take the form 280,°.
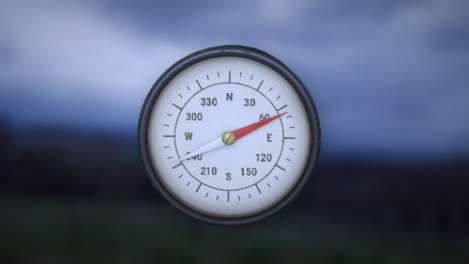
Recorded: 65,°
